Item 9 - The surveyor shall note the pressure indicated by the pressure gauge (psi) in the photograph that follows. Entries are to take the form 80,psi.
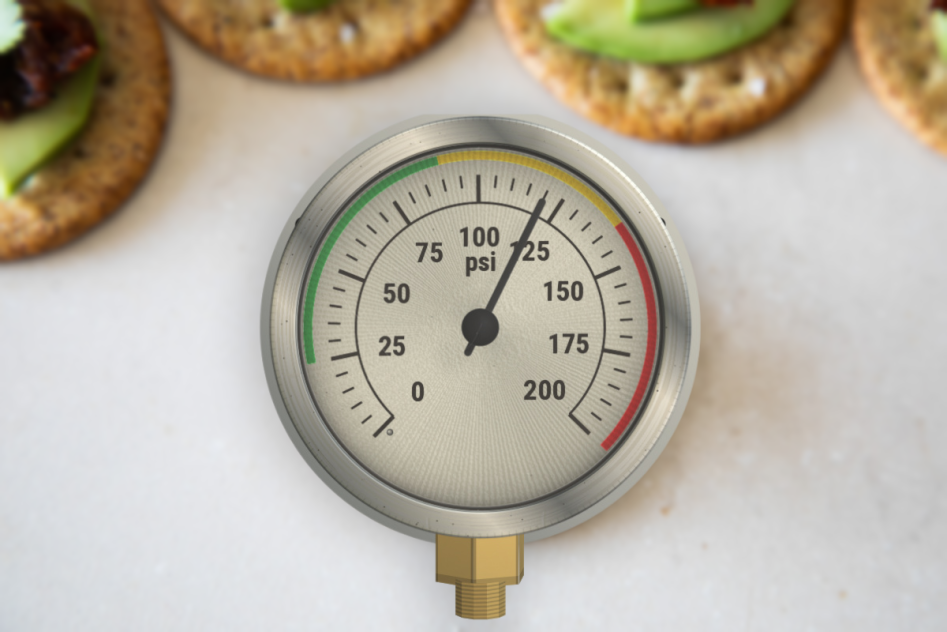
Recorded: 120,psi
